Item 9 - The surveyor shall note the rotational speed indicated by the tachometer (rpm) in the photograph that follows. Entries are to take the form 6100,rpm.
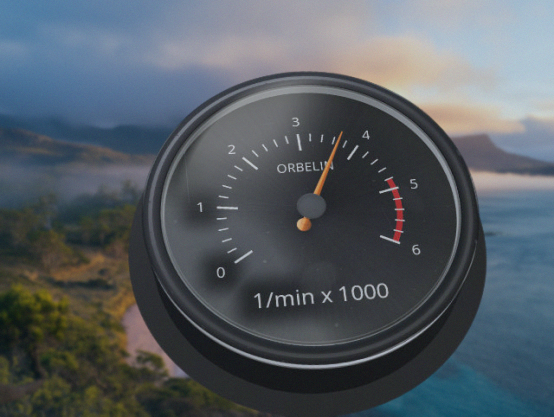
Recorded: 3700,rpm
